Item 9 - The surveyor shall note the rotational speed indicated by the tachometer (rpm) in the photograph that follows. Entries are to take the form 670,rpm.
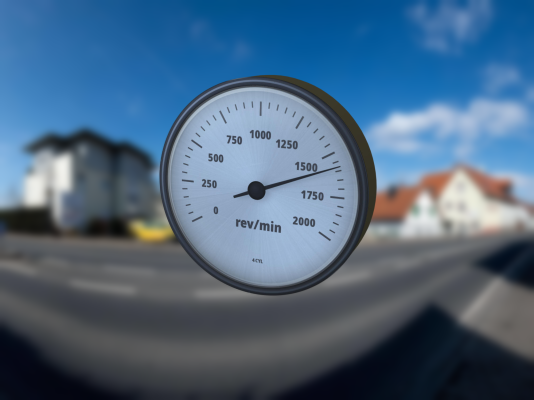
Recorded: 1575,rpm
